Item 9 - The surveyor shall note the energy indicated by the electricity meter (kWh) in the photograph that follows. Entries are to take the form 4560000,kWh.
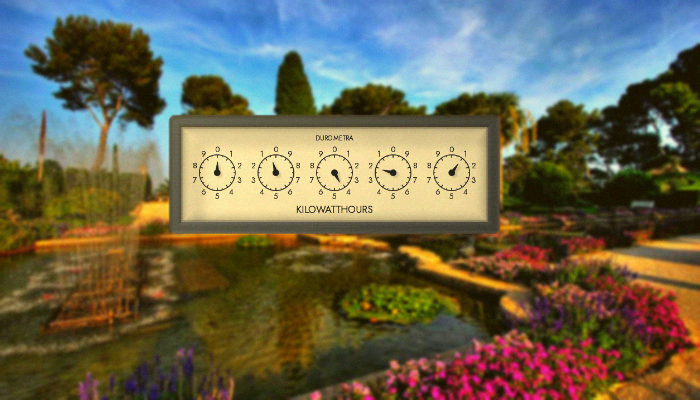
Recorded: 421,kWh
